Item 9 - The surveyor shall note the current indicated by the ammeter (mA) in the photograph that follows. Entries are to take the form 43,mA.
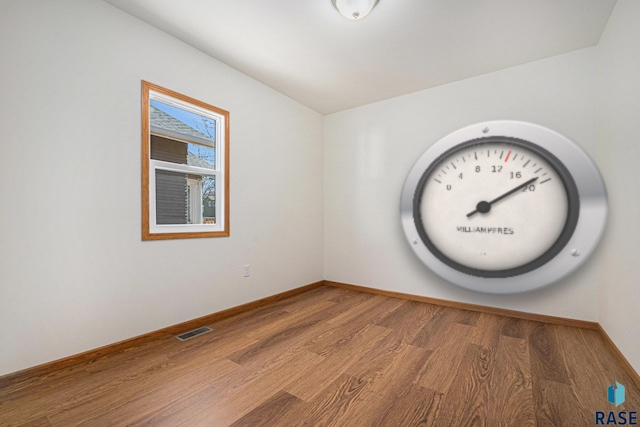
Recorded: 19,mA
